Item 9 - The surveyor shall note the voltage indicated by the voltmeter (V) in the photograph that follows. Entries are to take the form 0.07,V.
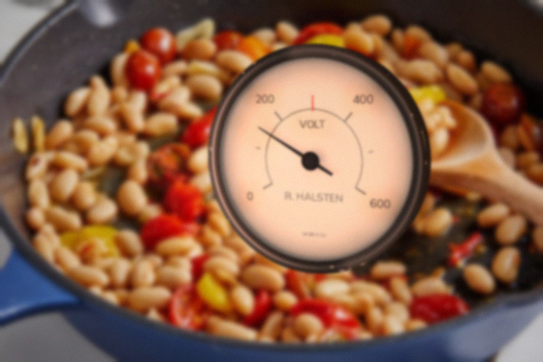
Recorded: 150,V
